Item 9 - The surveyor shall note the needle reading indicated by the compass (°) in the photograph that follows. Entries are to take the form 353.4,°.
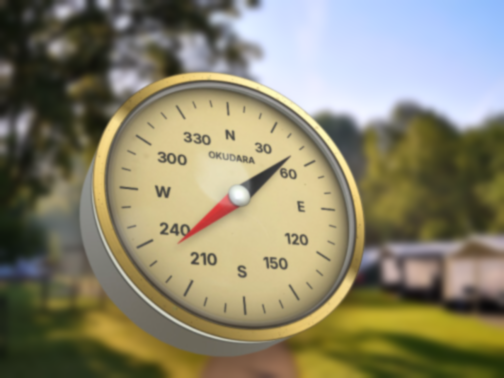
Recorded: 230,°
